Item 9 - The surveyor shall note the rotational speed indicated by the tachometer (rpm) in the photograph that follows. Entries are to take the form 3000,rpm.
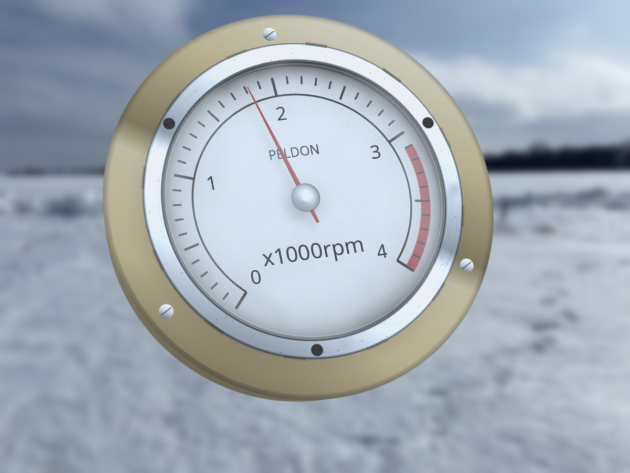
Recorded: 1800,rpm
